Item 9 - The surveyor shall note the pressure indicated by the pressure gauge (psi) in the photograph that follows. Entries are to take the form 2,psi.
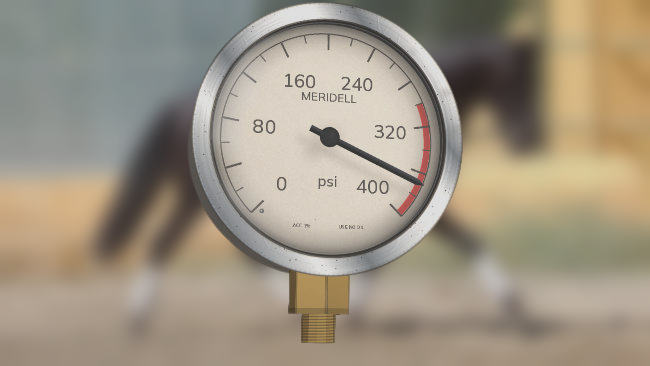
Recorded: 370,psi
